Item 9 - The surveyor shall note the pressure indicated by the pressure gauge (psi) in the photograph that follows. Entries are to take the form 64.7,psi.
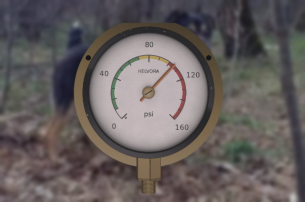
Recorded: 105,psi
